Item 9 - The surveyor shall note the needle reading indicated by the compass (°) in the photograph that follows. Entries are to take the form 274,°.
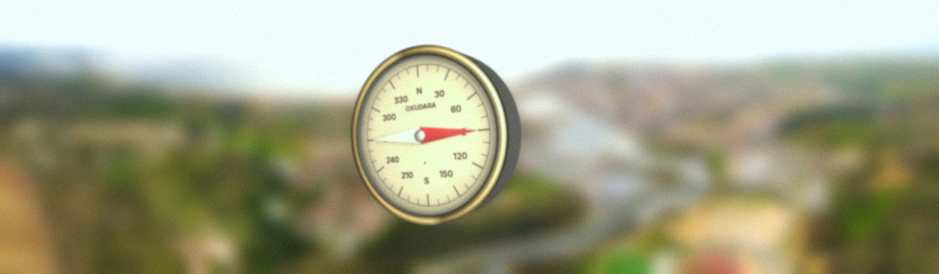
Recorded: 90,°
